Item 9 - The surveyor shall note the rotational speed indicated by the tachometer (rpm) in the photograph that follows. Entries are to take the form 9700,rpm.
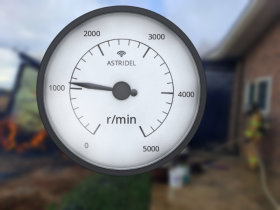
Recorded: 1100,rpm
